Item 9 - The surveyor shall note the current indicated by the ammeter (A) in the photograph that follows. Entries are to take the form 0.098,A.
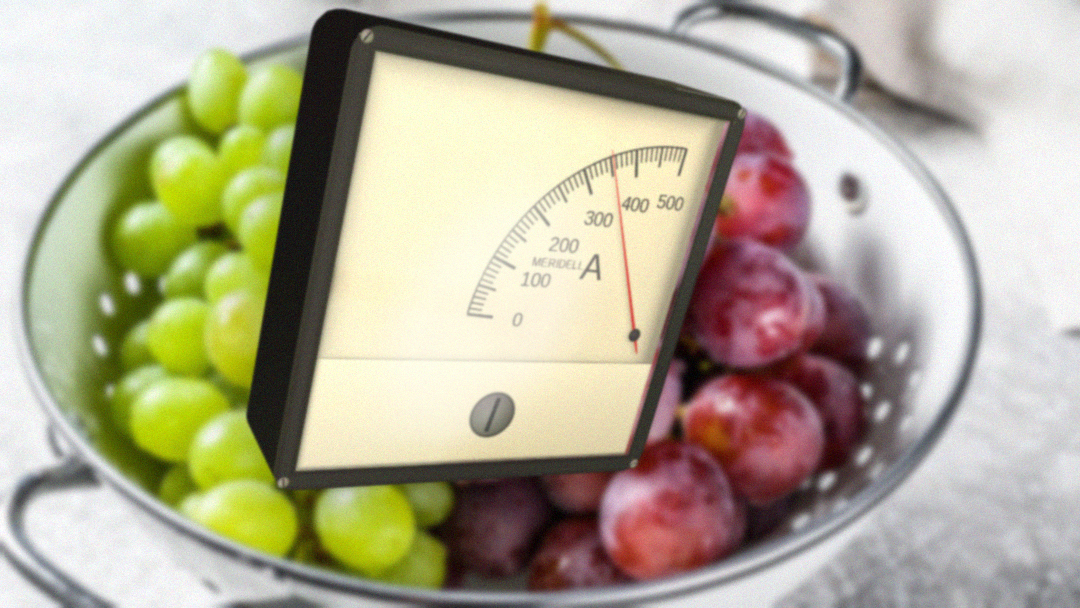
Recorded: 350,A
